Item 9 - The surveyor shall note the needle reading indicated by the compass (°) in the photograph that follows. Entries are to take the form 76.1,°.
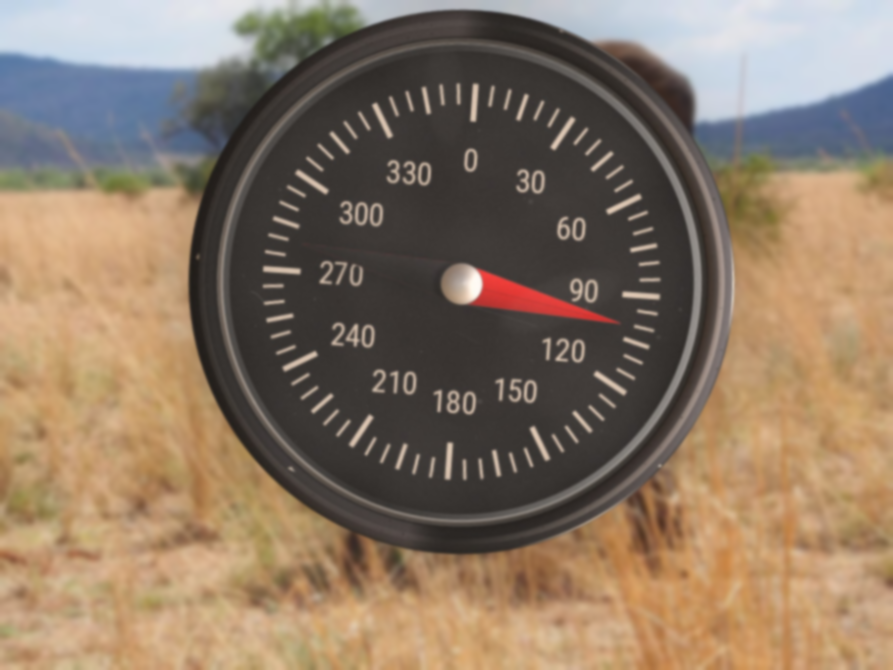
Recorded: 100,°
